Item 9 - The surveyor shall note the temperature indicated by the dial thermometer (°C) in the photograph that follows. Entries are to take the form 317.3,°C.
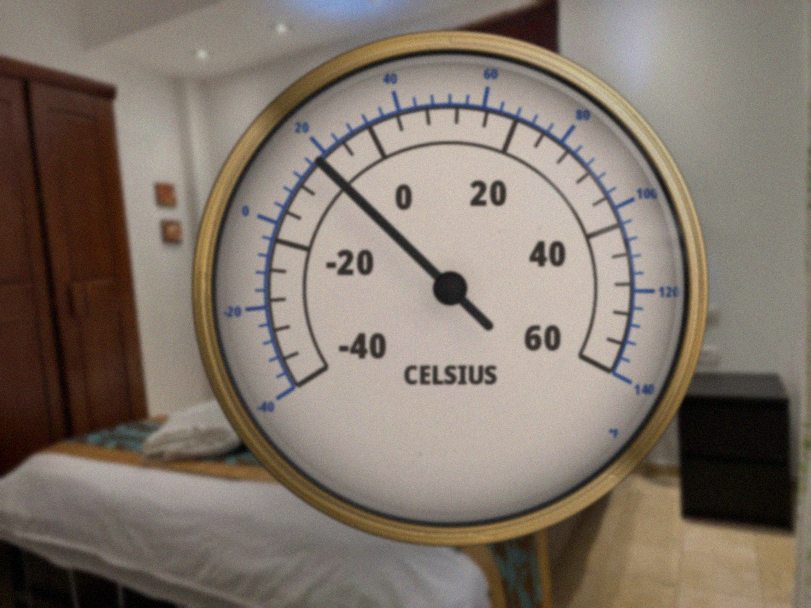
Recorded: -8,°C
